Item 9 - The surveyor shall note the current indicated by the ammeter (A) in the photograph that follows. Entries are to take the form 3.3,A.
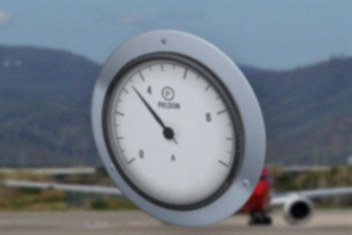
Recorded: 3.5,A
